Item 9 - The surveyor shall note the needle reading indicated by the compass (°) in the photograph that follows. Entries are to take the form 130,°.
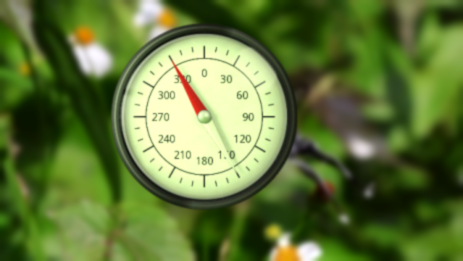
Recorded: 330,°
